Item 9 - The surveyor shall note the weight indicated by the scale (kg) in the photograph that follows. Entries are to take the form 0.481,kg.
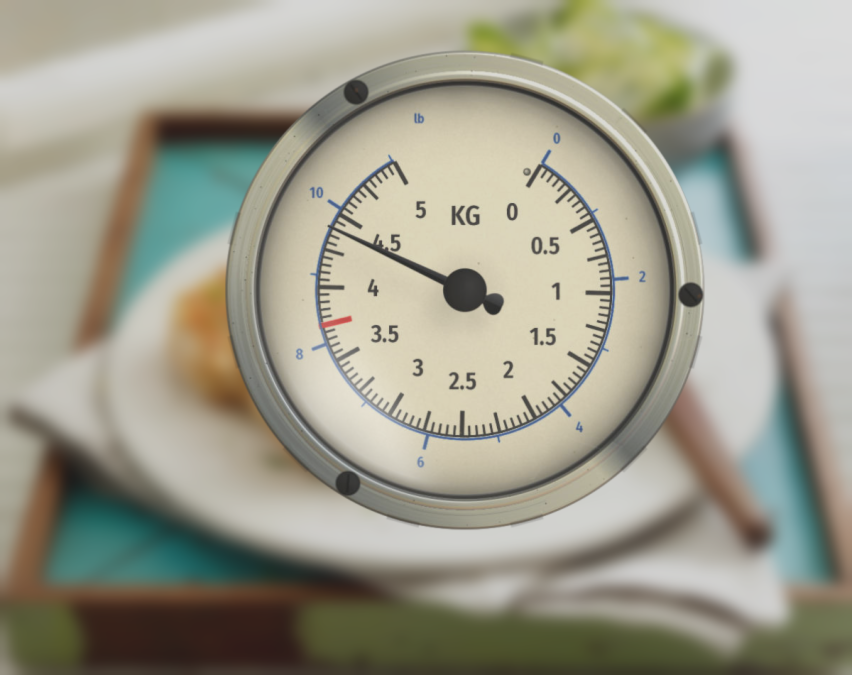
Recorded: 4.4,kg
